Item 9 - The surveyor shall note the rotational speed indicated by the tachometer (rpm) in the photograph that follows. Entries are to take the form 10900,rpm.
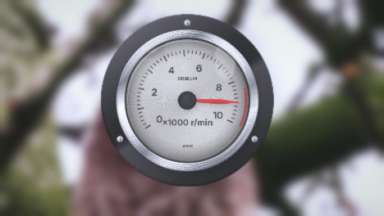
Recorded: 9000,rpm
